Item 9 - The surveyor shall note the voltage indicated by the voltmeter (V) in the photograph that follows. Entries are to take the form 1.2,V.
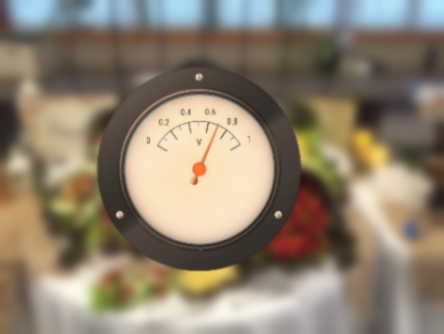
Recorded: 0.7,V
